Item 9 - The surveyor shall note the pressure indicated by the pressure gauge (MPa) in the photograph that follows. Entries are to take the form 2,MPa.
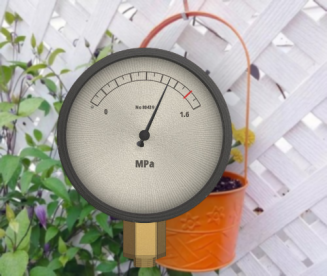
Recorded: 1.1,MPa
